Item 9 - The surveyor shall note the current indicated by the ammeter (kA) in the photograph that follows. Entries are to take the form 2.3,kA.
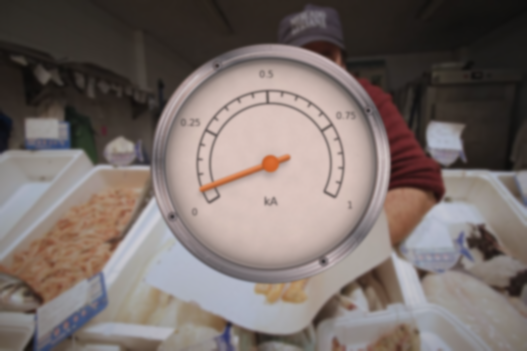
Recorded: 0.05,kA
